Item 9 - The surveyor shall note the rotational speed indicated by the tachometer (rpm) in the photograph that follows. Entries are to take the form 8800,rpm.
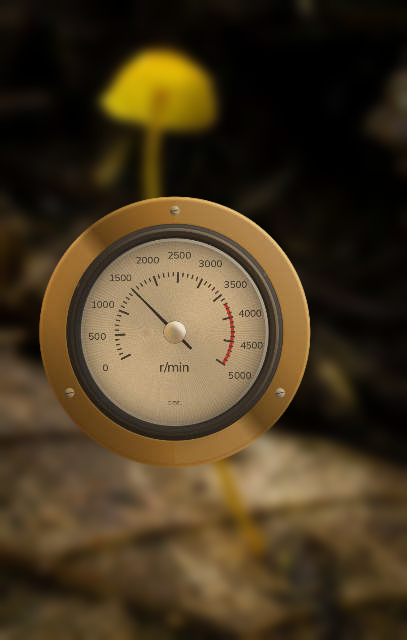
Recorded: 1500,rpm
